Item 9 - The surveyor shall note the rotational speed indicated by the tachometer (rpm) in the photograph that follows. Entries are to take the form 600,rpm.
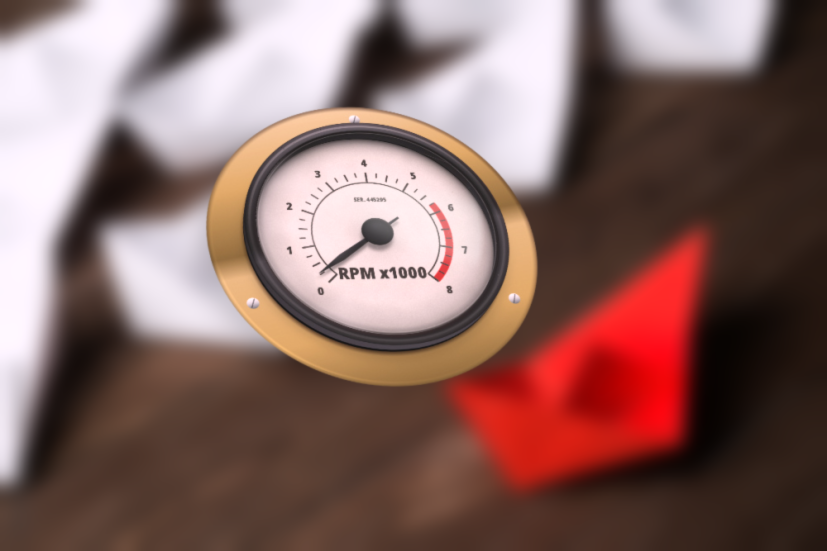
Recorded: 250,rpm
